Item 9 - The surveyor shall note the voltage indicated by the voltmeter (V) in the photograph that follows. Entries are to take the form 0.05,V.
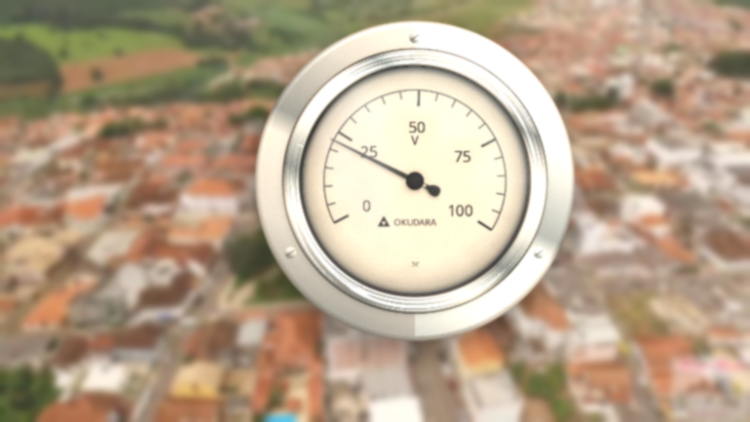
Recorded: 22.5,V
